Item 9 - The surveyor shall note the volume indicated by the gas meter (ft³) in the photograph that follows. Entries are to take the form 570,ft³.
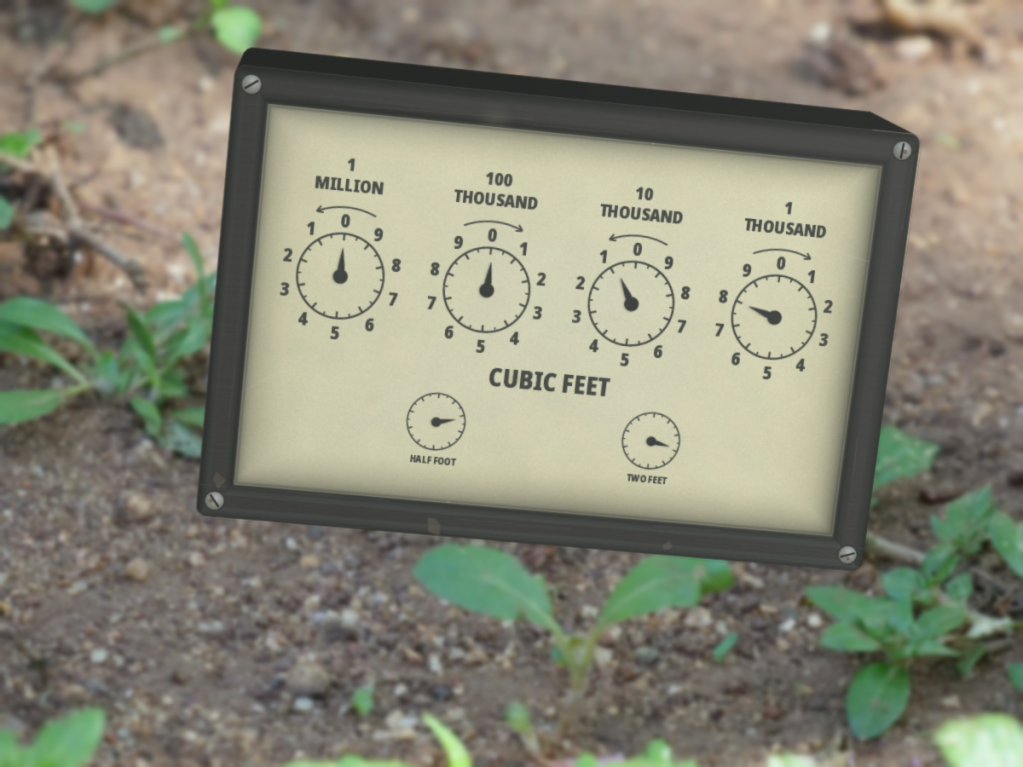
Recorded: 800,ft³
